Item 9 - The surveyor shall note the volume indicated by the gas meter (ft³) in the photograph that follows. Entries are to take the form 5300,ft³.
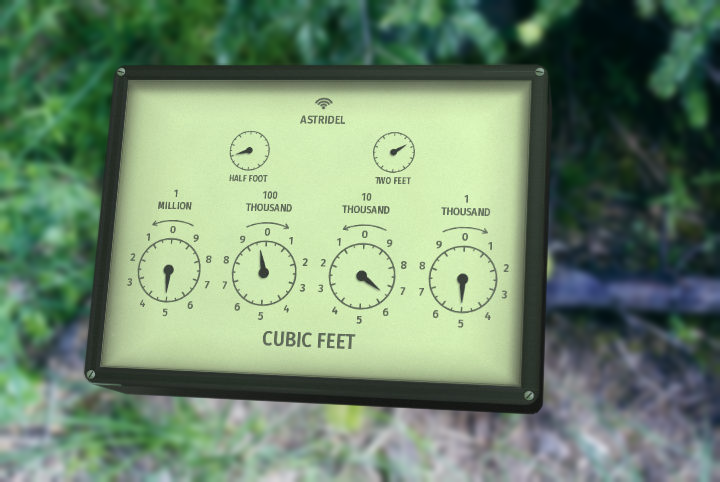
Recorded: 496500,ft³
